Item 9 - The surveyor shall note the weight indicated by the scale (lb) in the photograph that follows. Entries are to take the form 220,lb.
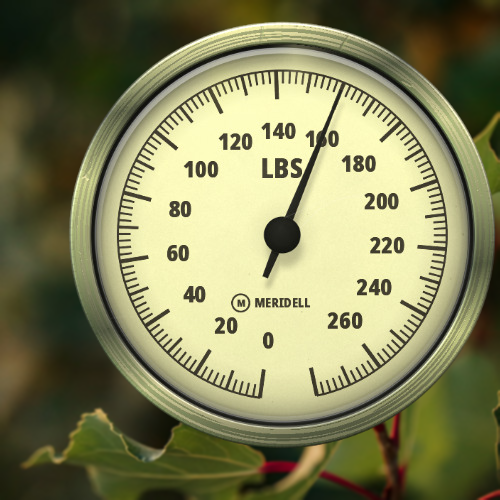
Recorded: 160,lb
